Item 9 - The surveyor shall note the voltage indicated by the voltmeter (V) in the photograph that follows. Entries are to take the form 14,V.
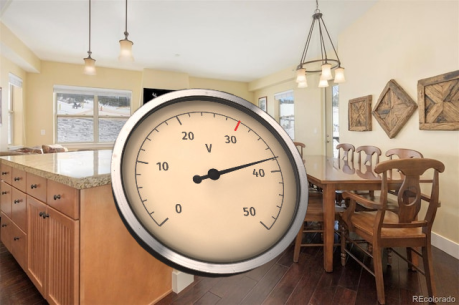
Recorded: 38,V
